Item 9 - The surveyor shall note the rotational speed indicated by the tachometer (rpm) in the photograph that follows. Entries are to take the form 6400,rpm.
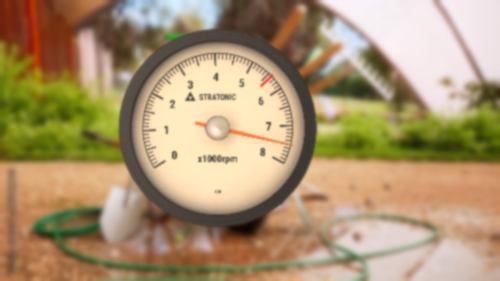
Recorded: 7500,rpm
